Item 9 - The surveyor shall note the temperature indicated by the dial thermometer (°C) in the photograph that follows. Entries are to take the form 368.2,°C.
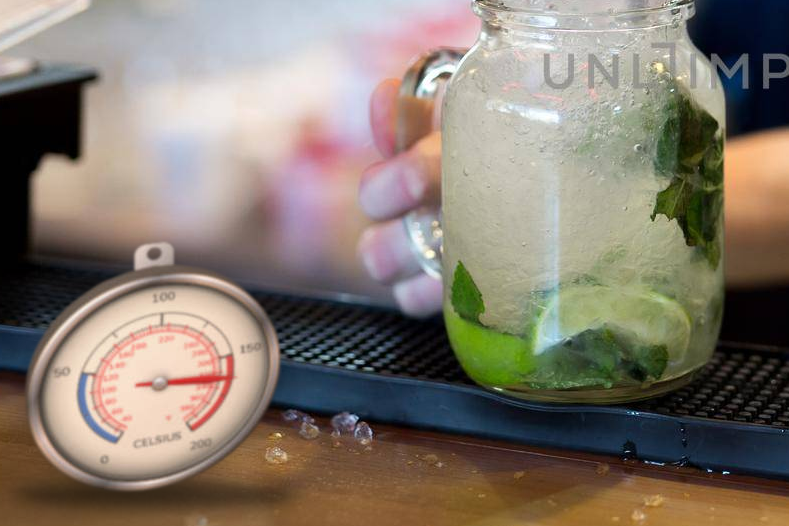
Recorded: 162.5,°C
